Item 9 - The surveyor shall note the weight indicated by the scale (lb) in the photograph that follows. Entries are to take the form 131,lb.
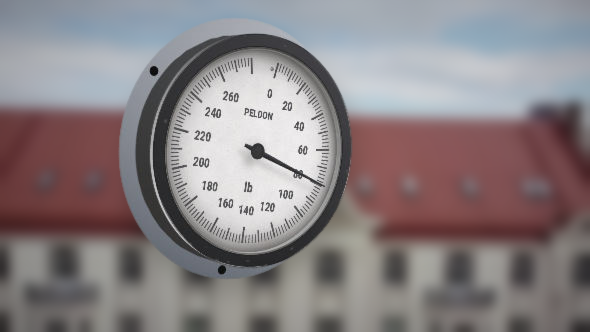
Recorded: 80,lb
